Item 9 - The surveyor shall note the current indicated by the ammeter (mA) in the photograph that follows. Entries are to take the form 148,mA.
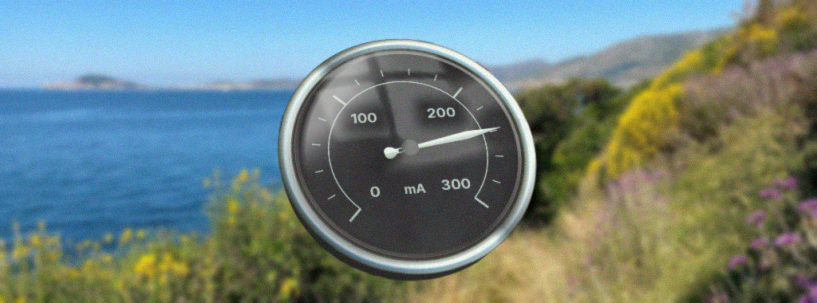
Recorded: 240,mA
